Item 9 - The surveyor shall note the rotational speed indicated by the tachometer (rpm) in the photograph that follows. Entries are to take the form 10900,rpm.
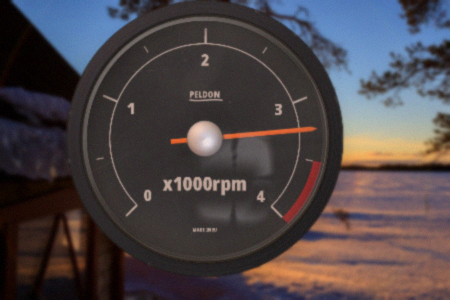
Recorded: 3250,rpm
